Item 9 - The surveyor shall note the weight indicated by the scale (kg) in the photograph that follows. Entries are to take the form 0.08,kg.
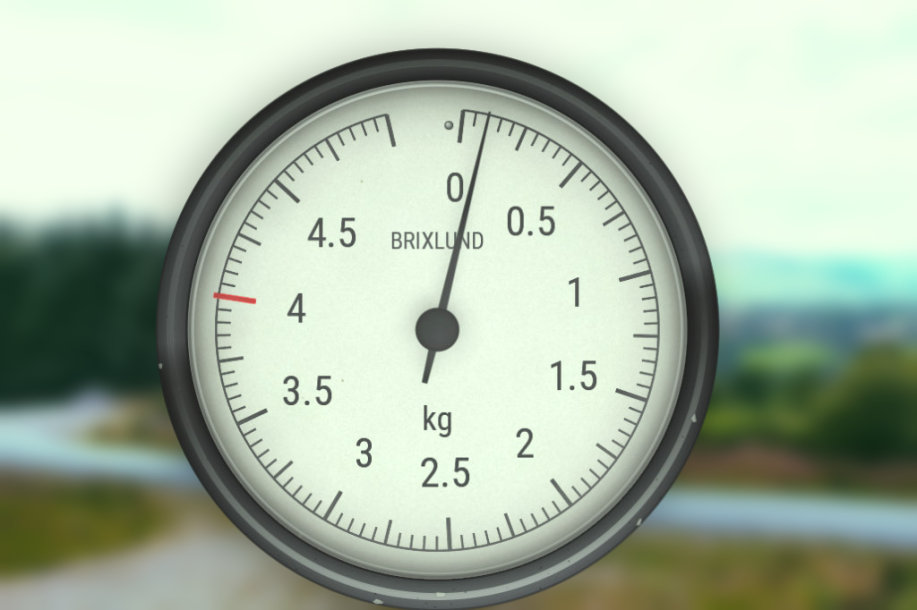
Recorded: 0.1,kg
